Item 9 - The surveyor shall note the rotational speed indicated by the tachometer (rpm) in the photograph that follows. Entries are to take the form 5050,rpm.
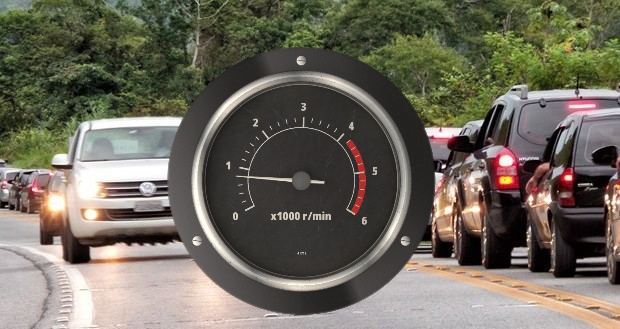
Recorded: 800,rpm
